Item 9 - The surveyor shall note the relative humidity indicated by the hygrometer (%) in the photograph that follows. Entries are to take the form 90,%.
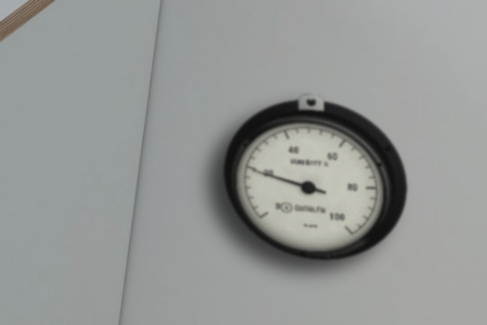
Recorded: 20,%
